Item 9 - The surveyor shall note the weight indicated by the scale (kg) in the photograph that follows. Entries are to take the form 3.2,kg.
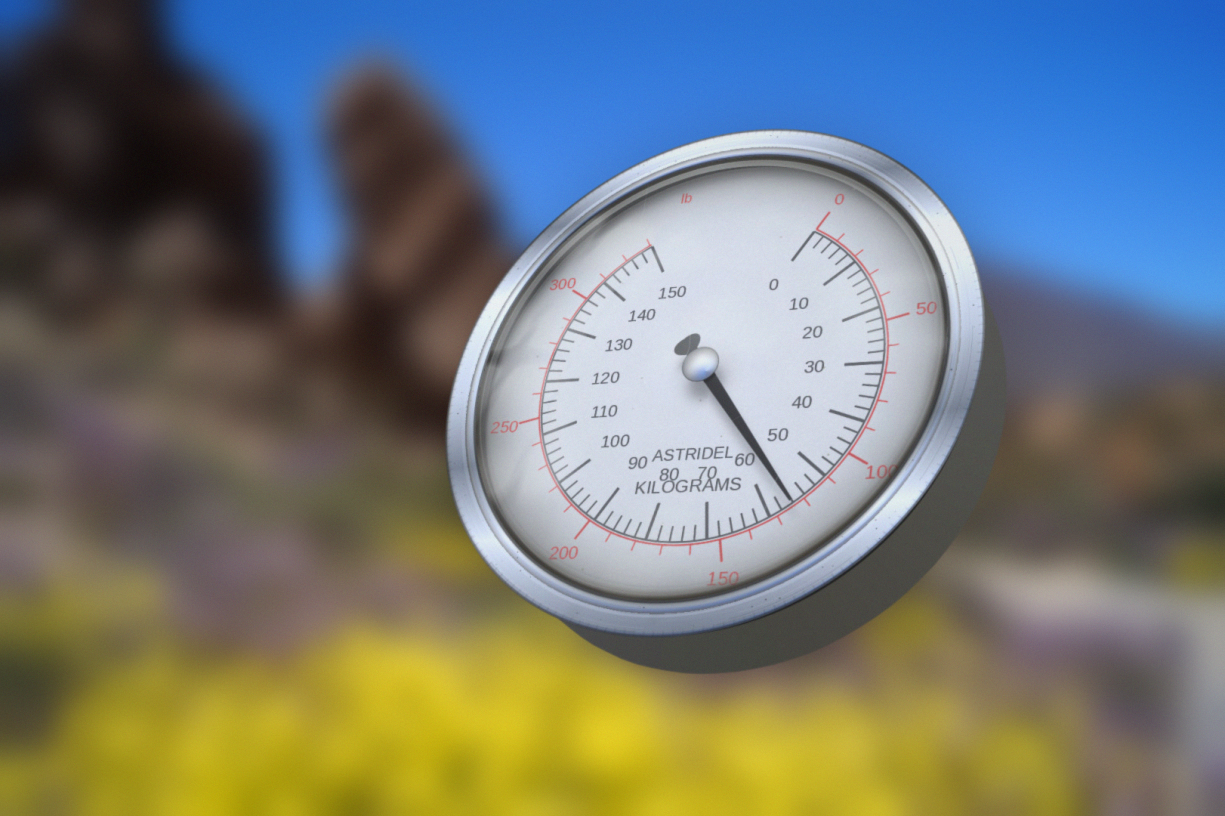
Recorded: 56,kg
